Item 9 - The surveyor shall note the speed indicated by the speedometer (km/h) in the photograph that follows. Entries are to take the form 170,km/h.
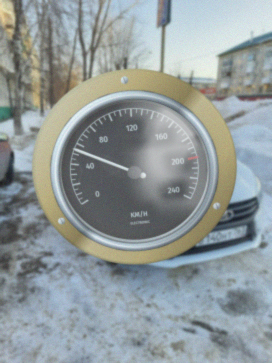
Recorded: 55,km/h
